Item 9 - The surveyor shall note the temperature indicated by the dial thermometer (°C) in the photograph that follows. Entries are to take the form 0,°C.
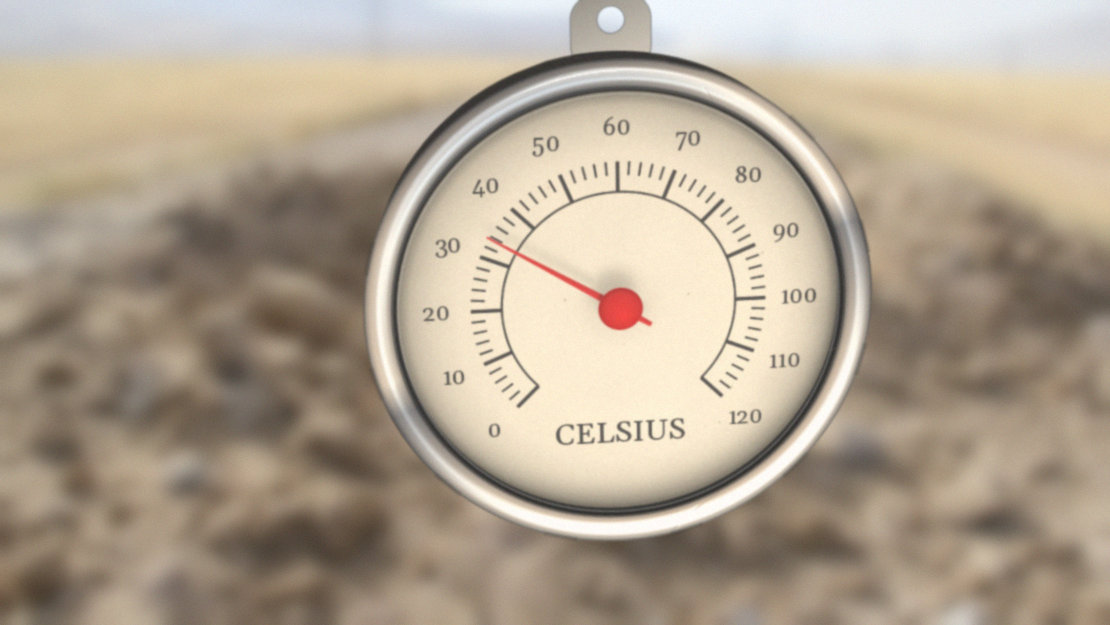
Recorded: 34,°C
